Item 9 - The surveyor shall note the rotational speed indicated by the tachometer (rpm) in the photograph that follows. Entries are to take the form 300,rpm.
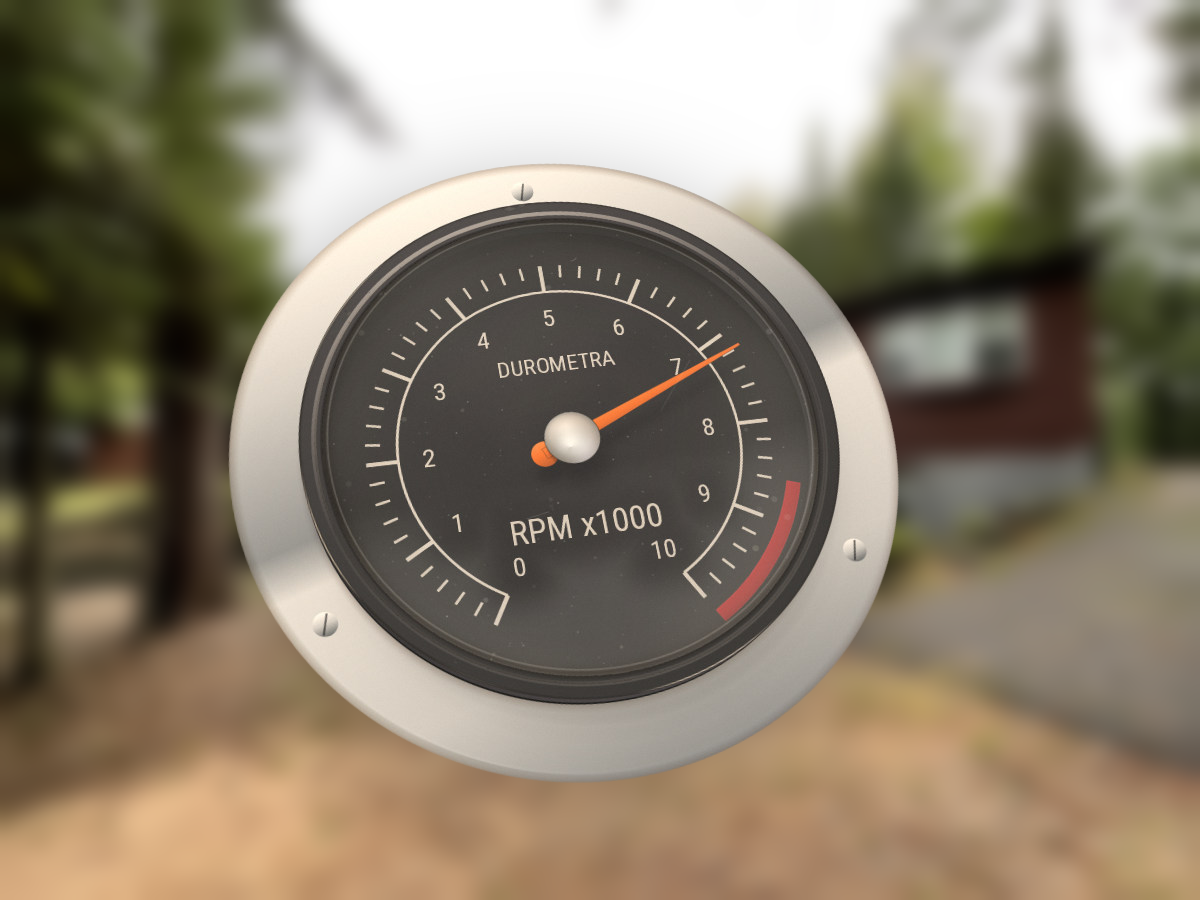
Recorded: 7200,rpm
